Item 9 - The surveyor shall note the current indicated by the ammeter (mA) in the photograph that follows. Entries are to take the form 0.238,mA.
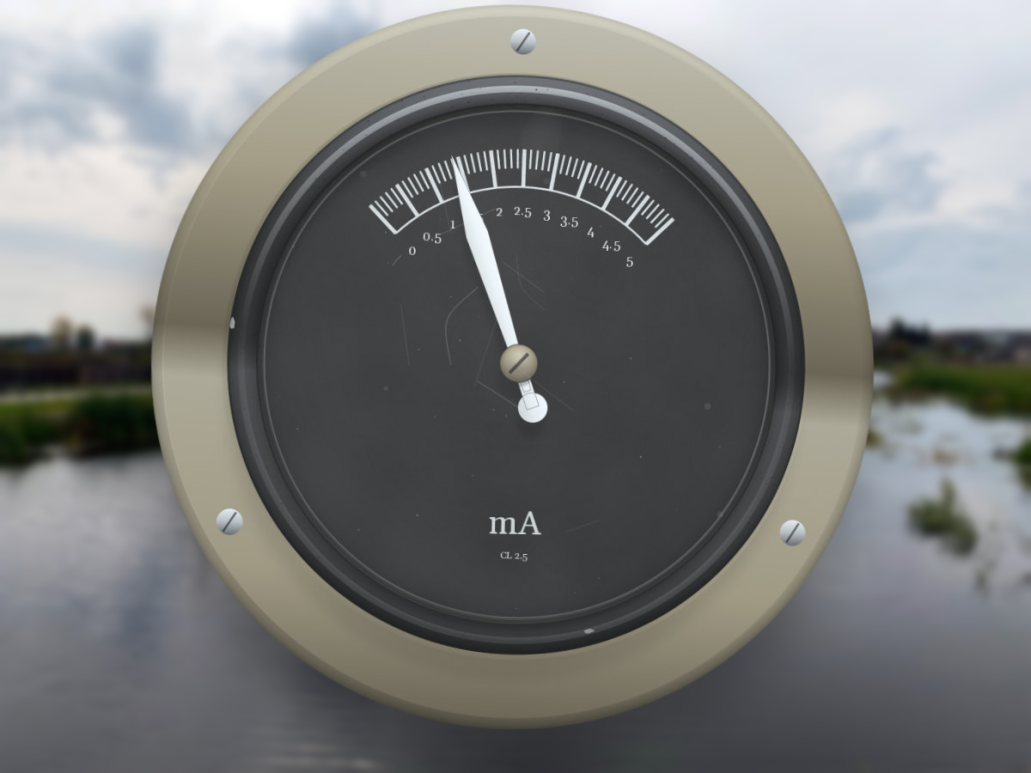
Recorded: 1.4,mA
